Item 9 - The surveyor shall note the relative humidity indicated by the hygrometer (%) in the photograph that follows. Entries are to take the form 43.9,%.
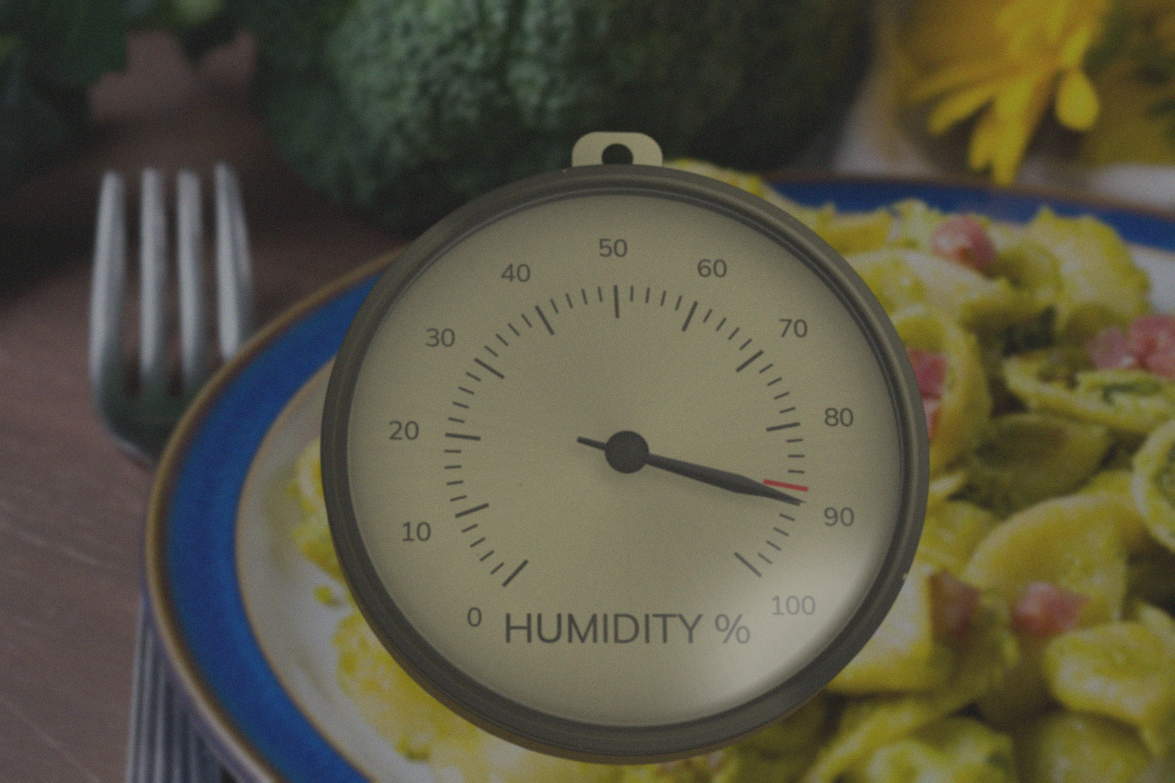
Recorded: 90,%
